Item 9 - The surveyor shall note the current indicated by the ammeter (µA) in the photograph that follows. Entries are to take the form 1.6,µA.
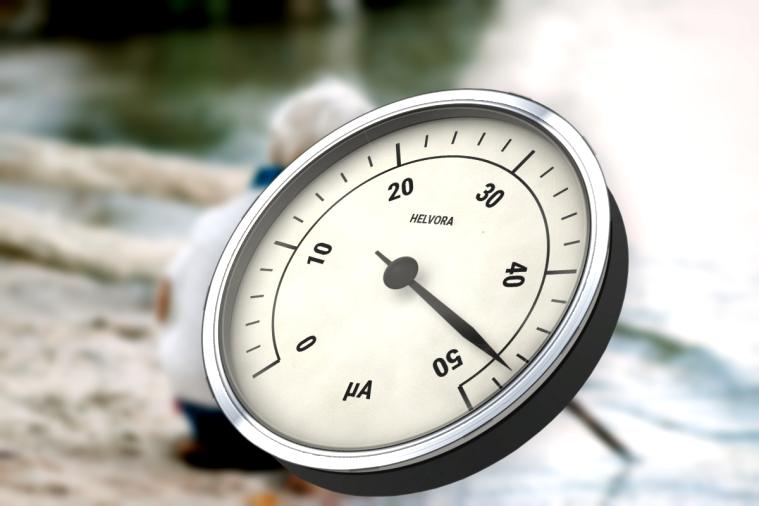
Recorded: 47,µA
